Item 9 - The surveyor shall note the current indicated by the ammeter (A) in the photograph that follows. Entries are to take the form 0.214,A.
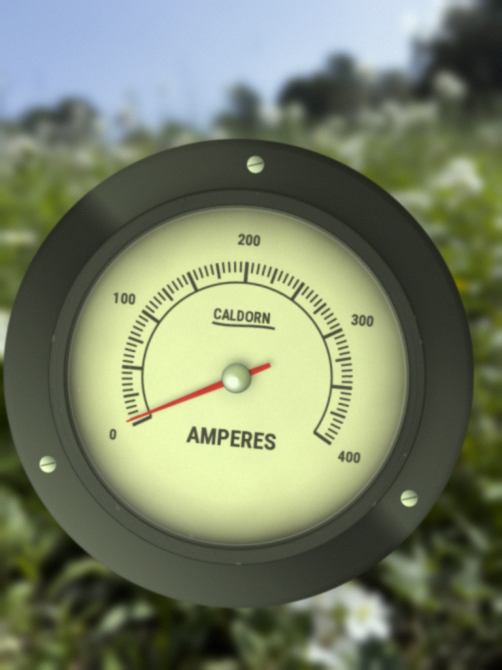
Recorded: 5,A
